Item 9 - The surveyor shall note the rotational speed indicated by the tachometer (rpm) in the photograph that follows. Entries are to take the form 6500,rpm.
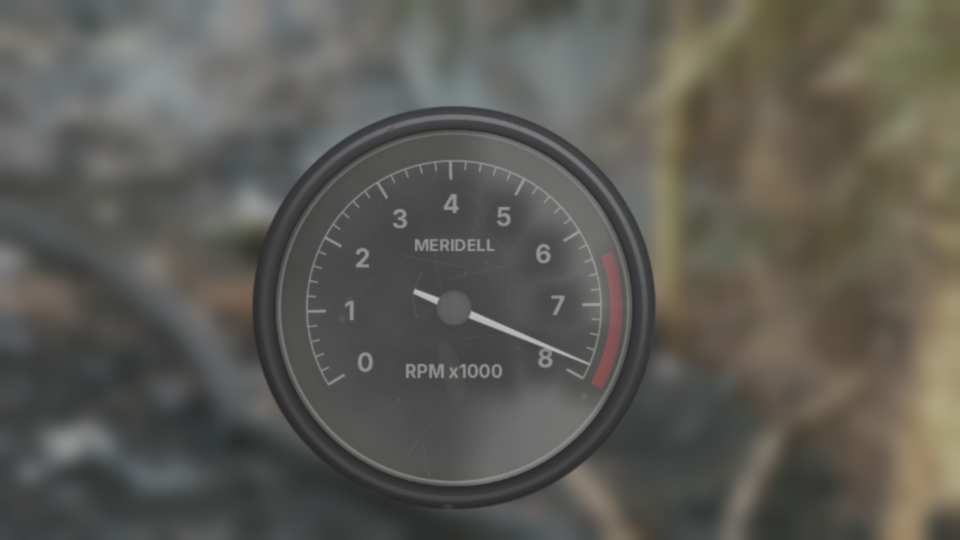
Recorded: 7800,rpm
